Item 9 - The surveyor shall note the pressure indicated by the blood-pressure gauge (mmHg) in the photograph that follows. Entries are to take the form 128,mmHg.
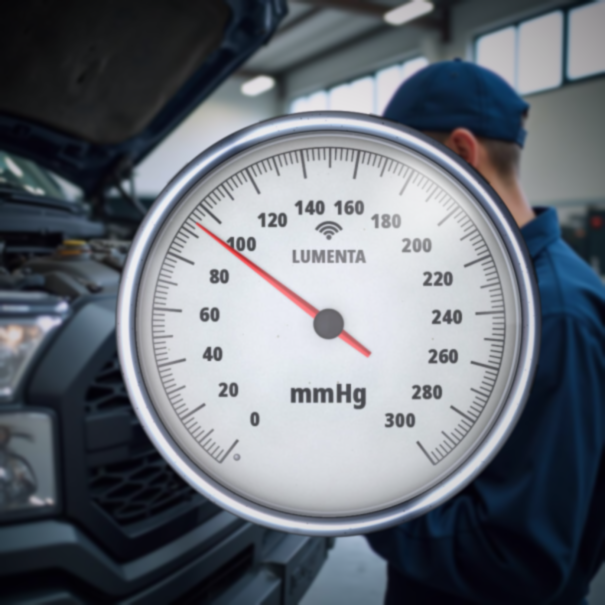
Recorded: 94,mmHg
